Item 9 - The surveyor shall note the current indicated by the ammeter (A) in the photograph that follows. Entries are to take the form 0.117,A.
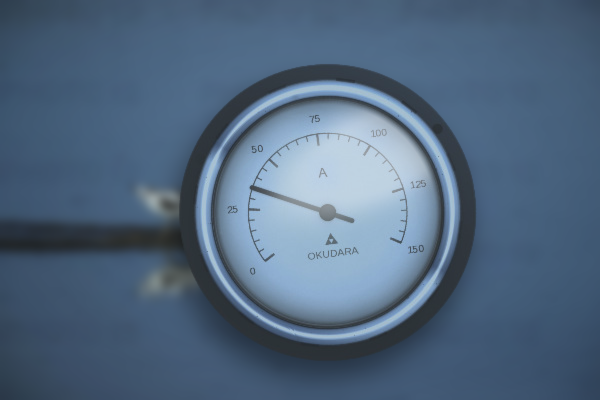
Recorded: 35,A
